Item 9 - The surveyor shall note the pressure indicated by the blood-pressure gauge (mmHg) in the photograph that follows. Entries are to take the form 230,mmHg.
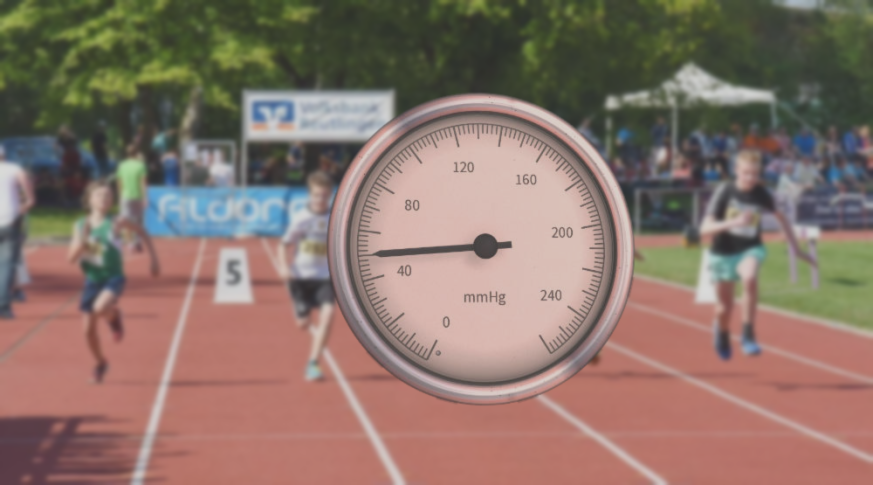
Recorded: 50,mmHg
